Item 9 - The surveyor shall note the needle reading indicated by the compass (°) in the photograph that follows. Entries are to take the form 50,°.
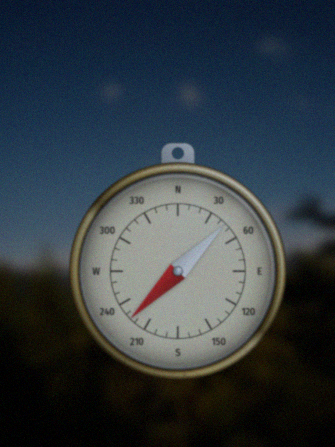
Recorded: 225,°
